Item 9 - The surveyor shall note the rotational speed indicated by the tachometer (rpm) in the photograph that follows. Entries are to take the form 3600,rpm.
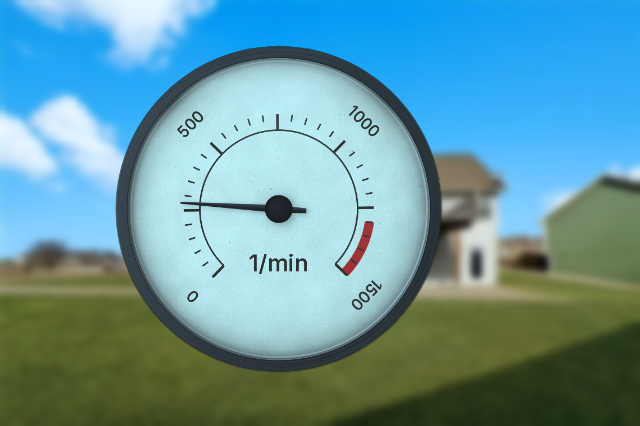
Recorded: 275,rpm
